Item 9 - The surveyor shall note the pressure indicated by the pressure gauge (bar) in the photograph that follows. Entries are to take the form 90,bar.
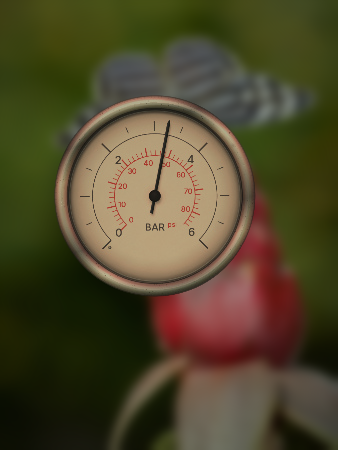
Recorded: 3.25,bar
